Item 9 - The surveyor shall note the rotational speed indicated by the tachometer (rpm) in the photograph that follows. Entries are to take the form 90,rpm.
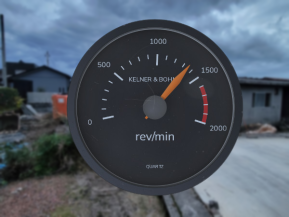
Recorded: 1350,rpm
